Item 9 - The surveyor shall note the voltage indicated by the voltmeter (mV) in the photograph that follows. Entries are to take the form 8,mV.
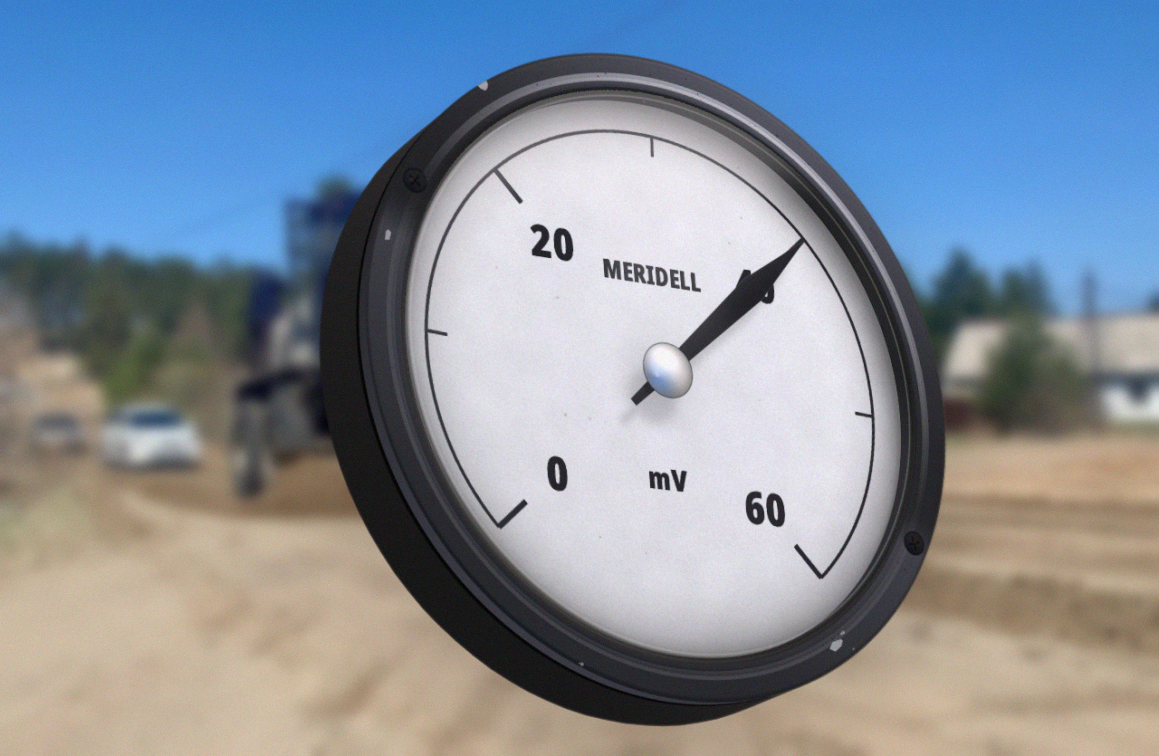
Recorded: 40,mV
